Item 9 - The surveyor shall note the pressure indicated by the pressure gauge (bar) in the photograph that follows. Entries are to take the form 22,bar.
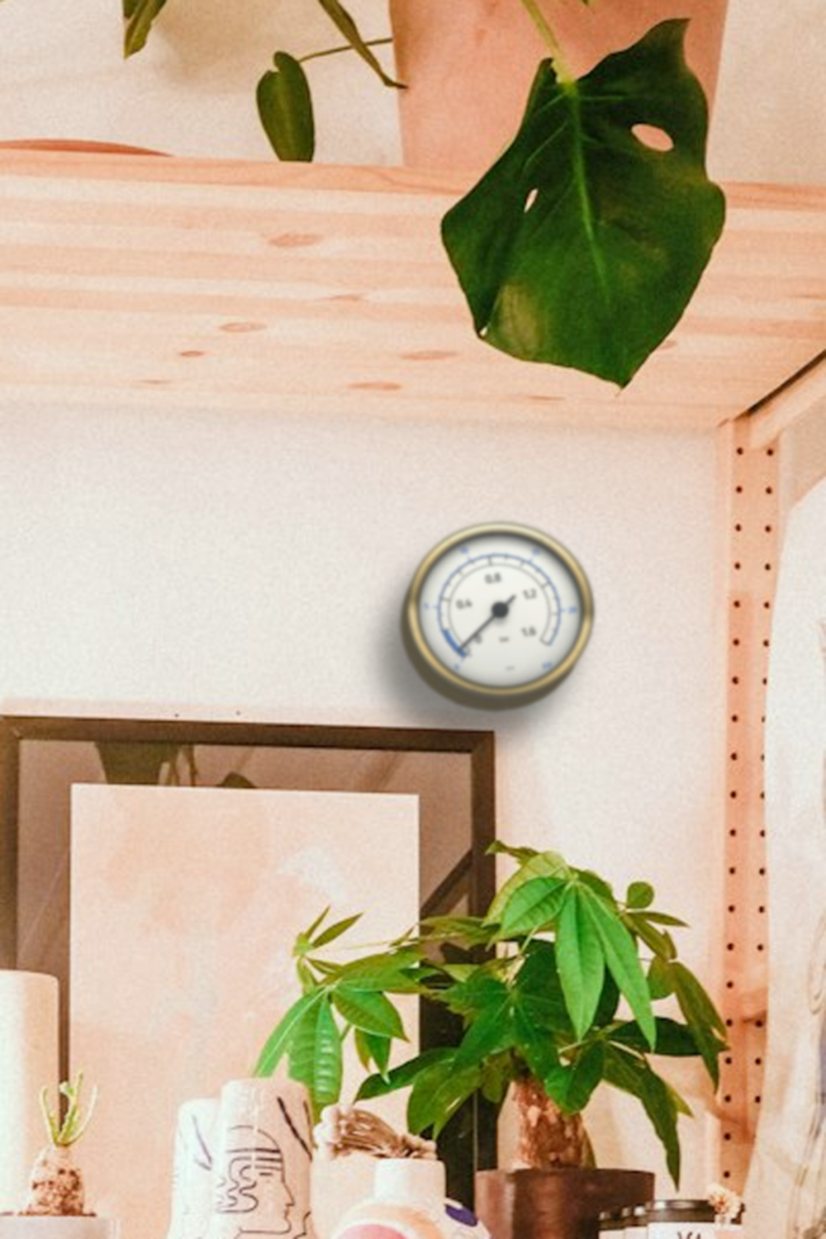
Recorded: 0.05,bar
